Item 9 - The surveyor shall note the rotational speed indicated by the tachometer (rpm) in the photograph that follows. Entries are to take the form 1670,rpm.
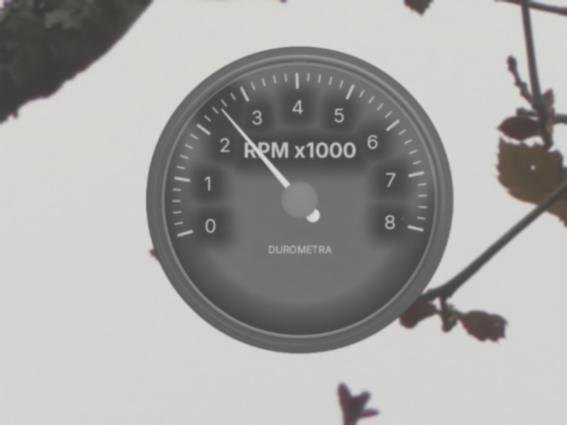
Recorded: 2500,rpm
